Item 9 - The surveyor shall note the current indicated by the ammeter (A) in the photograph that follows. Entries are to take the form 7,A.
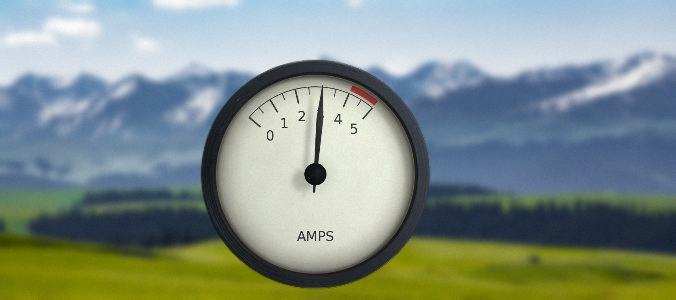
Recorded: 3,A
